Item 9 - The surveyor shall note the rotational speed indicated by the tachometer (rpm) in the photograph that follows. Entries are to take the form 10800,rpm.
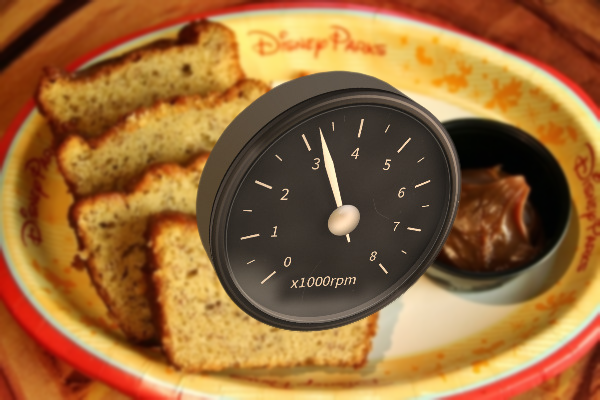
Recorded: 3250,rpm
